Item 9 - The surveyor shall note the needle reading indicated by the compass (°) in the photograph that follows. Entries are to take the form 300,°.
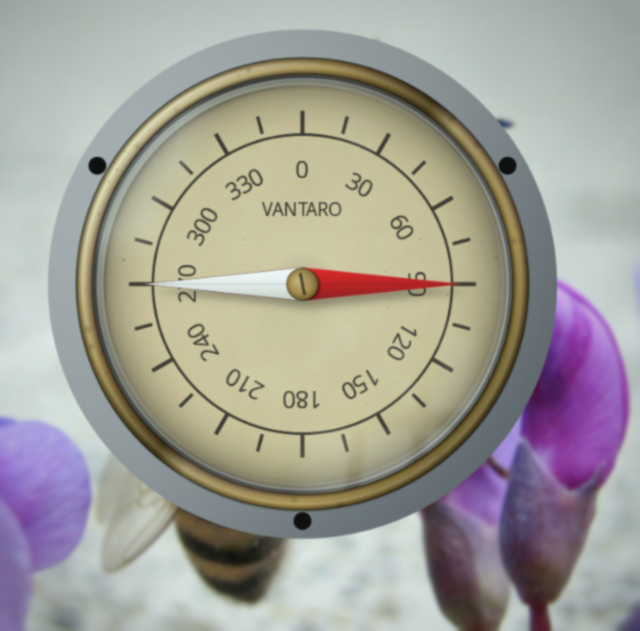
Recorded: 90,°
